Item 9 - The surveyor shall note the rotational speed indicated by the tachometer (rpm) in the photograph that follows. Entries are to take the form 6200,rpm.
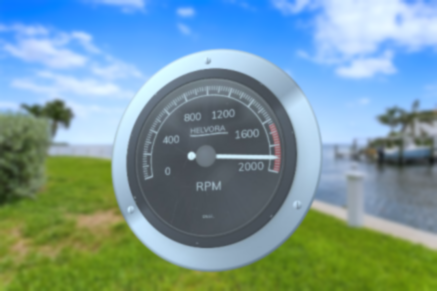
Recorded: 1900,rpm
